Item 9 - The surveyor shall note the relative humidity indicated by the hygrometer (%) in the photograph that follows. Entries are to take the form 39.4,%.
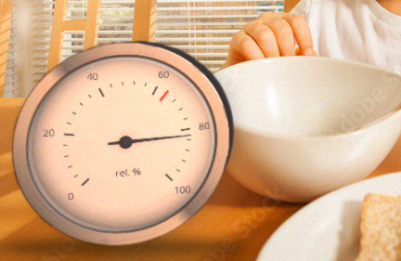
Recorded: 82,%
